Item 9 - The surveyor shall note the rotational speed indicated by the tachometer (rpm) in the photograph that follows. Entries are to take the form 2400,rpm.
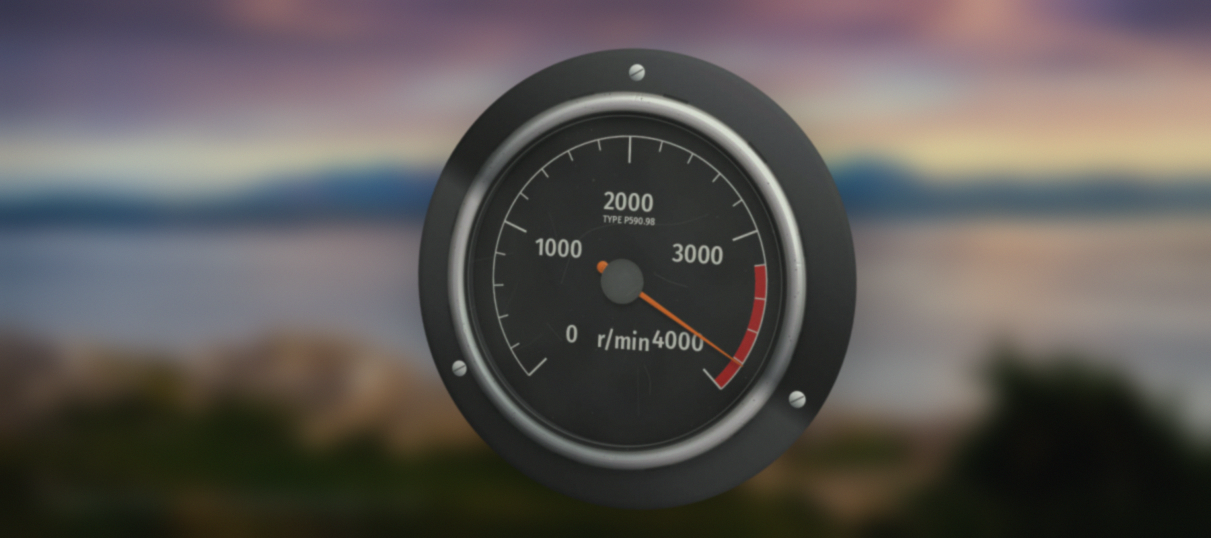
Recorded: 3800,rpm
